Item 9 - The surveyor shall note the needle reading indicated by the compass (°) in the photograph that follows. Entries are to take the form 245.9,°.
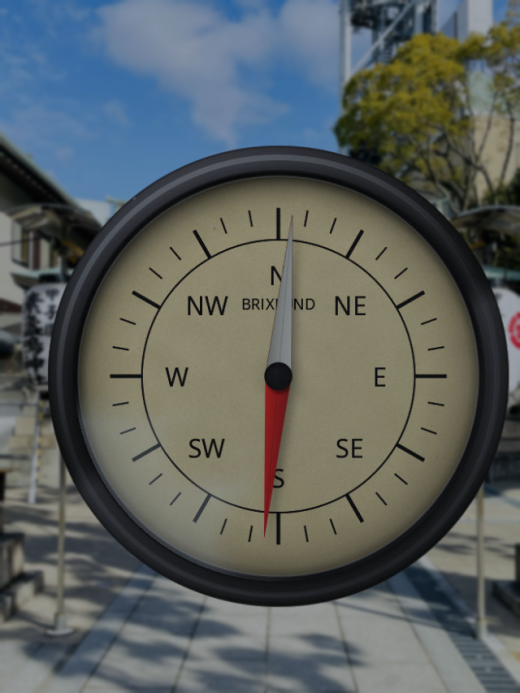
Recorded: 185,°
